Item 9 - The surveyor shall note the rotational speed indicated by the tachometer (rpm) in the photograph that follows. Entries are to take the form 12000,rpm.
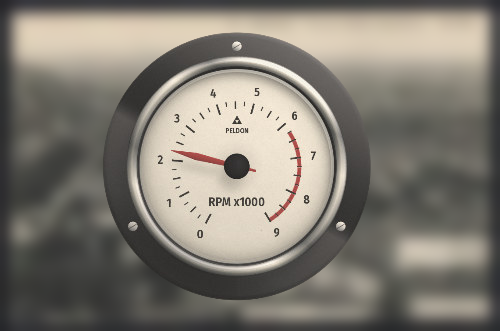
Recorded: 2250,rpm
